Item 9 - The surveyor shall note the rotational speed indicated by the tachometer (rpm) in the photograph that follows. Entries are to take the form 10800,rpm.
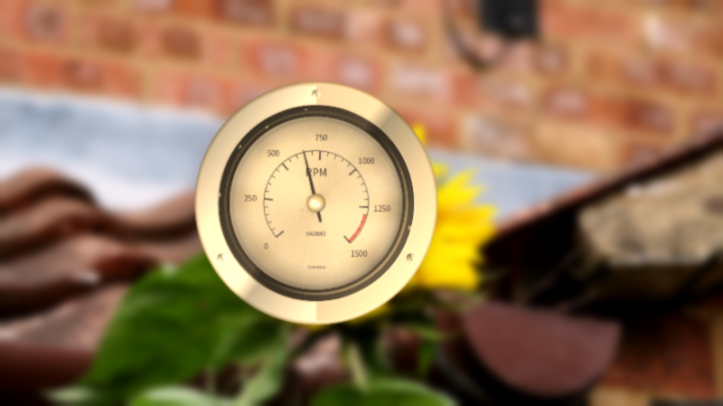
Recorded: 650,rpm
